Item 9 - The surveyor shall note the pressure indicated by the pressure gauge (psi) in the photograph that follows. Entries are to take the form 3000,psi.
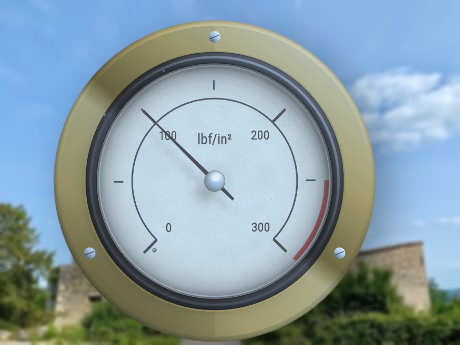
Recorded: 100,psi
